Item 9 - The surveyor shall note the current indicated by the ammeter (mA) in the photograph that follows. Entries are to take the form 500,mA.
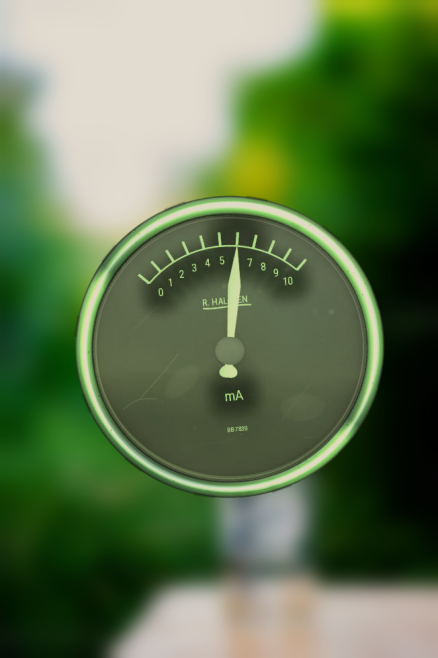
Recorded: 6,mA
